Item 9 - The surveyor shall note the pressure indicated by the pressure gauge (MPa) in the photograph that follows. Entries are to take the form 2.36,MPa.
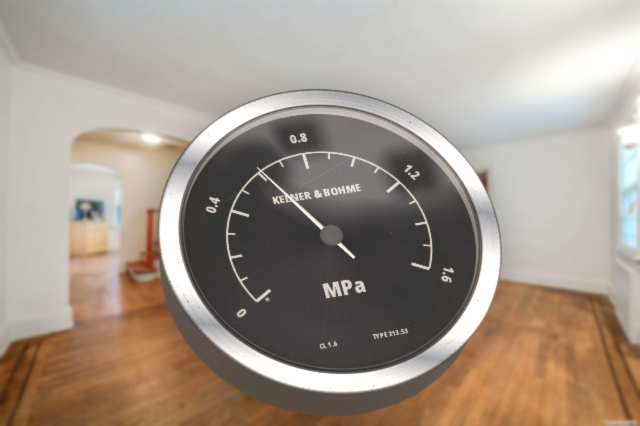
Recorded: 0.6,MPa
